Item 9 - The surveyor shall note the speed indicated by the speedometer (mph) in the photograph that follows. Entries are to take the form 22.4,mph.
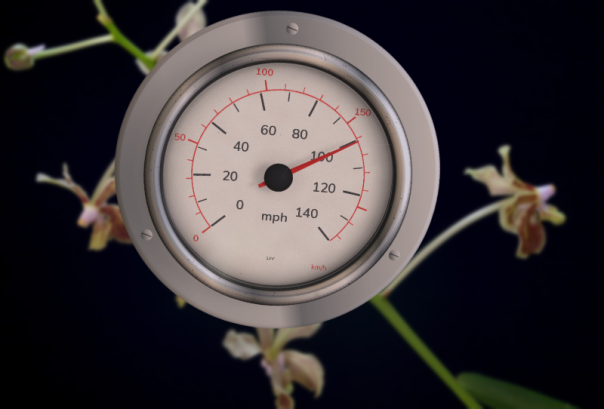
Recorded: 100,mph
